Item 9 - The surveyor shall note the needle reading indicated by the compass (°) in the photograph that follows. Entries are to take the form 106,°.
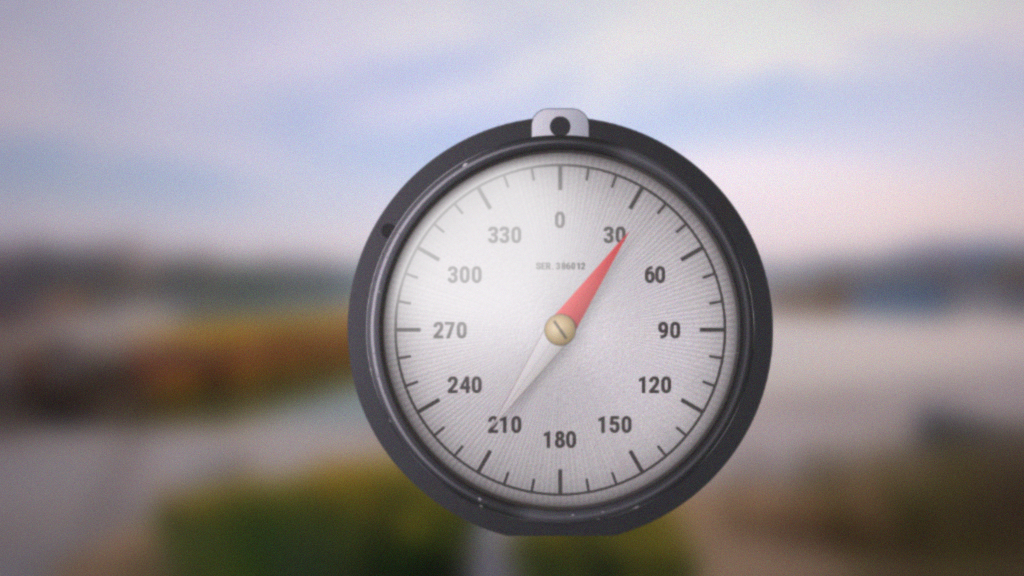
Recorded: 35,°
